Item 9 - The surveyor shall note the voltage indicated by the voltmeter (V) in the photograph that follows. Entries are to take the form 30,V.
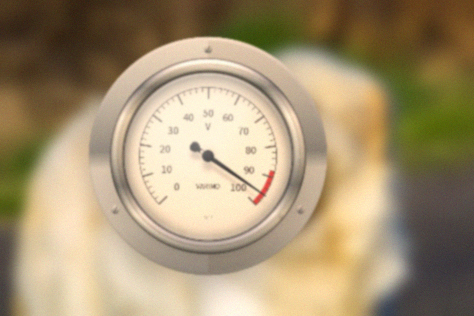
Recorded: 96,V
